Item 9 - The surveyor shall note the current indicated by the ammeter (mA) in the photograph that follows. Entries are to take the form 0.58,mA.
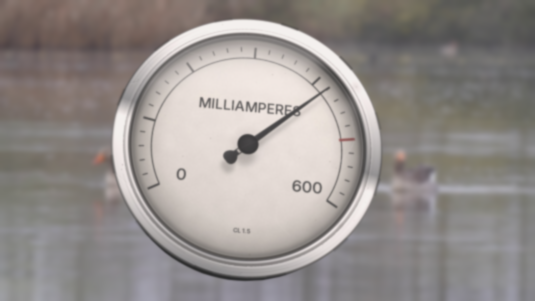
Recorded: 420,mA
